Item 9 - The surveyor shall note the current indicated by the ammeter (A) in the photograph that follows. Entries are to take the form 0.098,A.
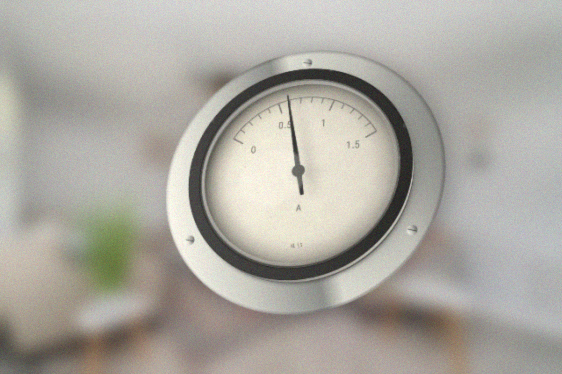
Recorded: 0.6,A
